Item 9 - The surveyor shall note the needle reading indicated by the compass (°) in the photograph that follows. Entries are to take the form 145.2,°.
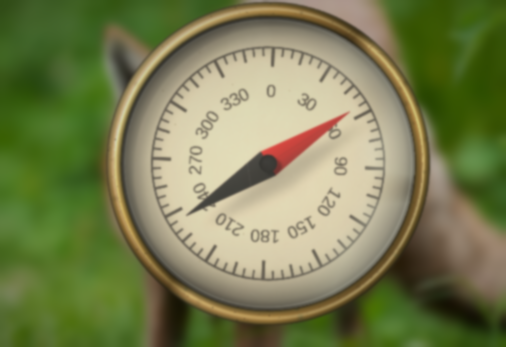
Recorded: 55,°
